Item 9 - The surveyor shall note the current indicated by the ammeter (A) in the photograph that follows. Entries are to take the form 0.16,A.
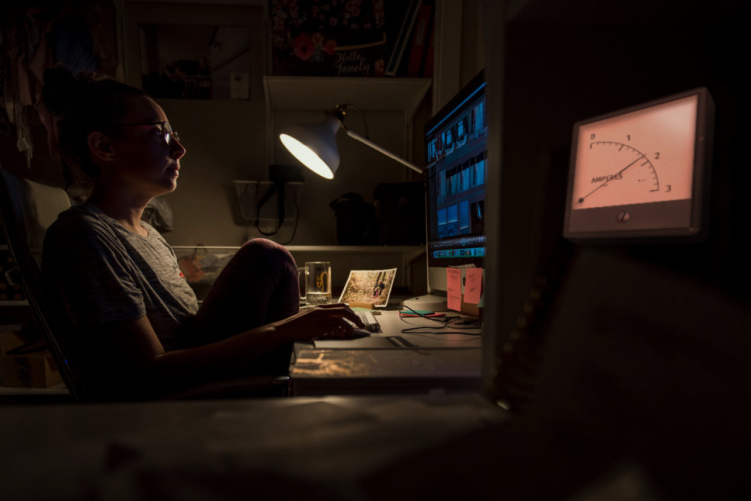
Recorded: 1.8,A
